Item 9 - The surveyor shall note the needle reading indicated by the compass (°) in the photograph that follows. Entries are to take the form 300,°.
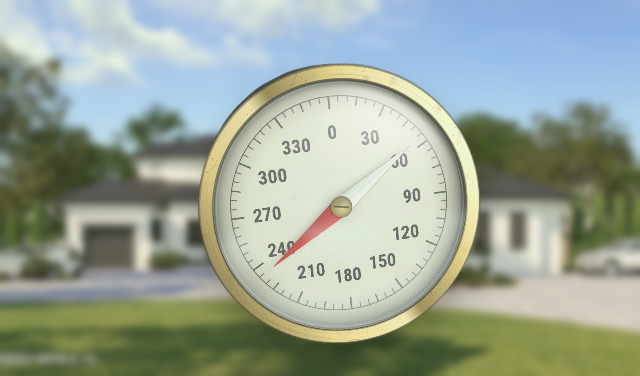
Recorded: 235,°
